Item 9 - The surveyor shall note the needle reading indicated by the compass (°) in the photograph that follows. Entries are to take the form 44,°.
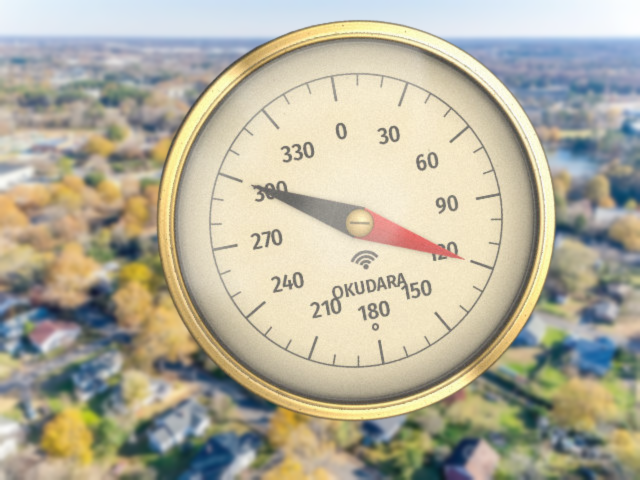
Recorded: 120,°
